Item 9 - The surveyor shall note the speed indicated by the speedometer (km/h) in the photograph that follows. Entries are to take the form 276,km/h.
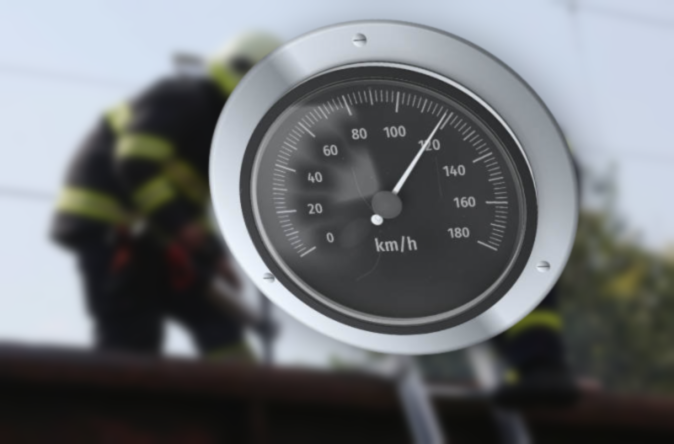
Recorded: 118,km/h
